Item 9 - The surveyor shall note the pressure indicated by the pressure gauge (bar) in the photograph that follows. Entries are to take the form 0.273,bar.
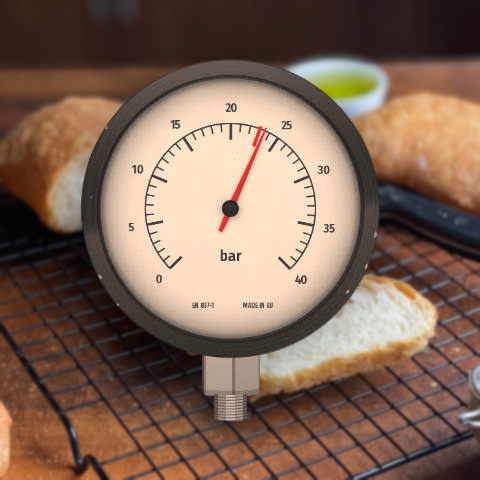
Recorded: 23.5,bar
